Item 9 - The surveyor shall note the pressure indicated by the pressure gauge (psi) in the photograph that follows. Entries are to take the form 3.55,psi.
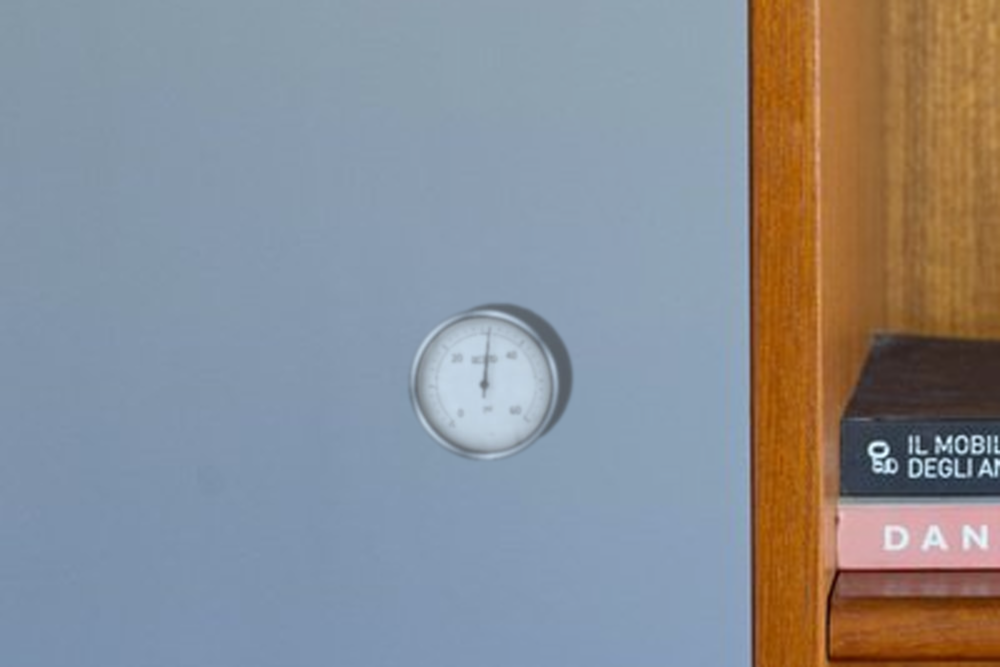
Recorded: 32,psi
